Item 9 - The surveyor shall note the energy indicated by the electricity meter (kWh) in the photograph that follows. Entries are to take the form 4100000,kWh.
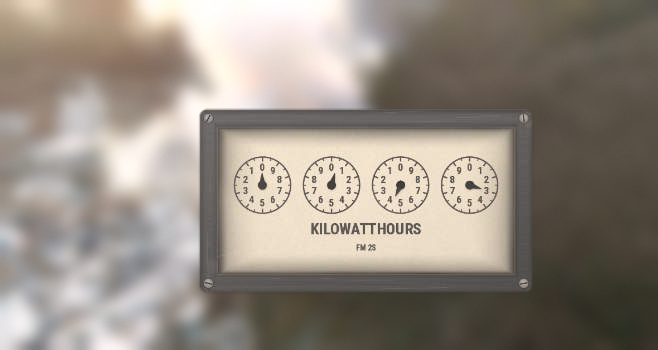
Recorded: 43,kWh
